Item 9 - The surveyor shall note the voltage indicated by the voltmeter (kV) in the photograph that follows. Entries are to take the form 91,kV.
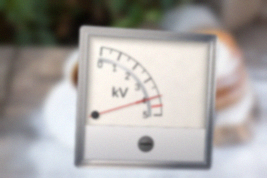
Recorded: 4,kV
